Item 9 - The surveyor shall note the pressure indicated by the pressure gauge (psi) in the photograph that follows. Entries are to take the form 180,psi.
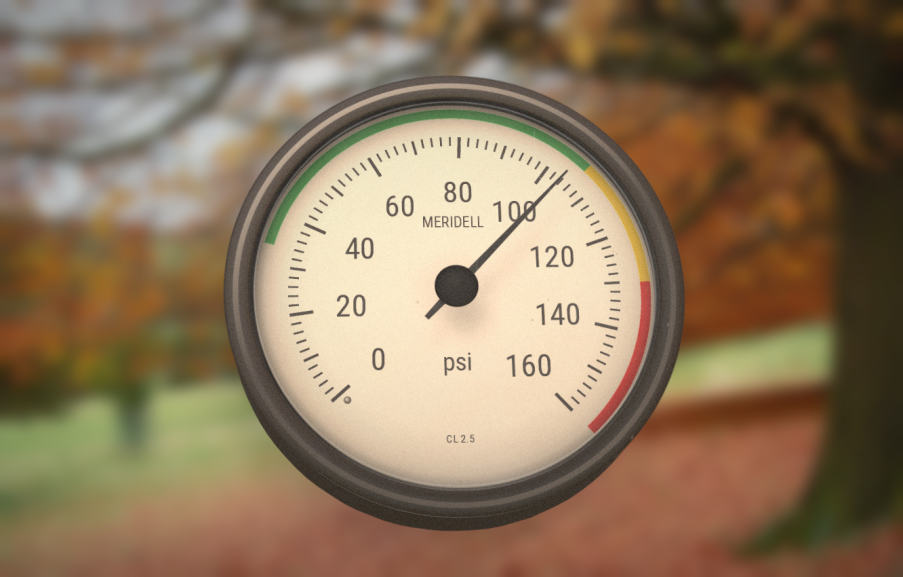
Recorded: 104,psi
